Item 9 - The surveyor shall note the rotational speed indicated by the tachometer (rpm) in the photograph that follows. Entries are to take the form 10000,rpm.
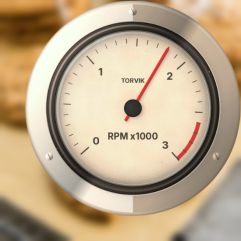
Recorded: 1800,rpm
